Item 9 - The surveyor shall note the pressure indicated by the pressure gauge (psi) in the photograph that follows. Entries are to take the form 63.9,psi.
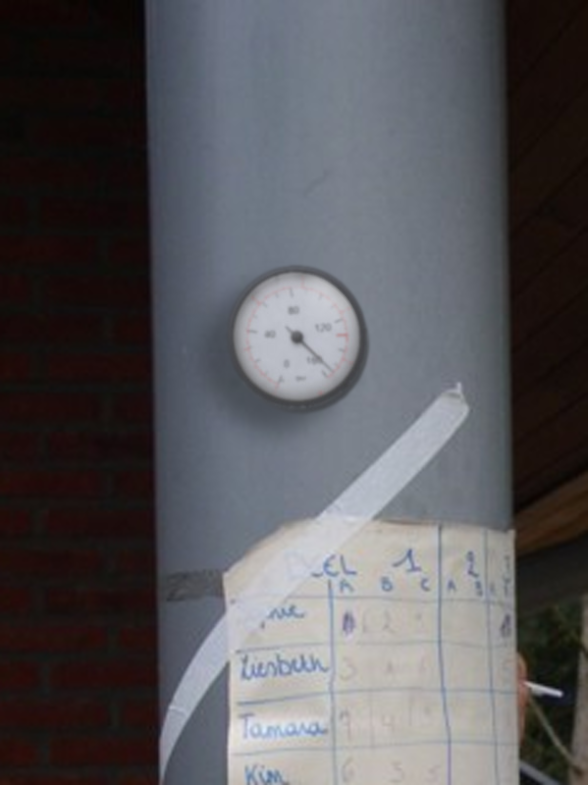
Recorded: 155,psi
